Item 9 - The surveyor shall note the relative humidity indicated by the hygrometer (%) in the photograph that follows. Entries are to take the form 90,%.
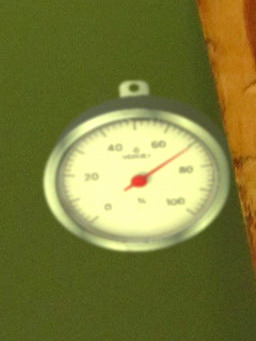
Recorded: 70,%
